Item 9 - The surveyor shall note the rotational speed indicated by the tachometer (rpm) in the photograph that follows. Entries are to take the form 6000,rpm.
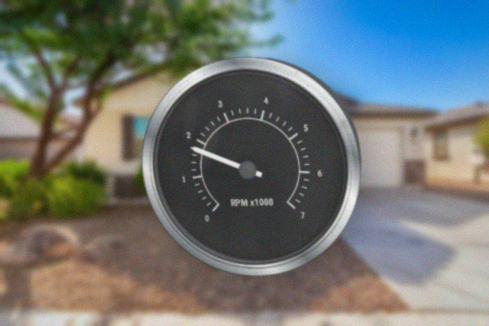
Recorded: 1800,rpm
